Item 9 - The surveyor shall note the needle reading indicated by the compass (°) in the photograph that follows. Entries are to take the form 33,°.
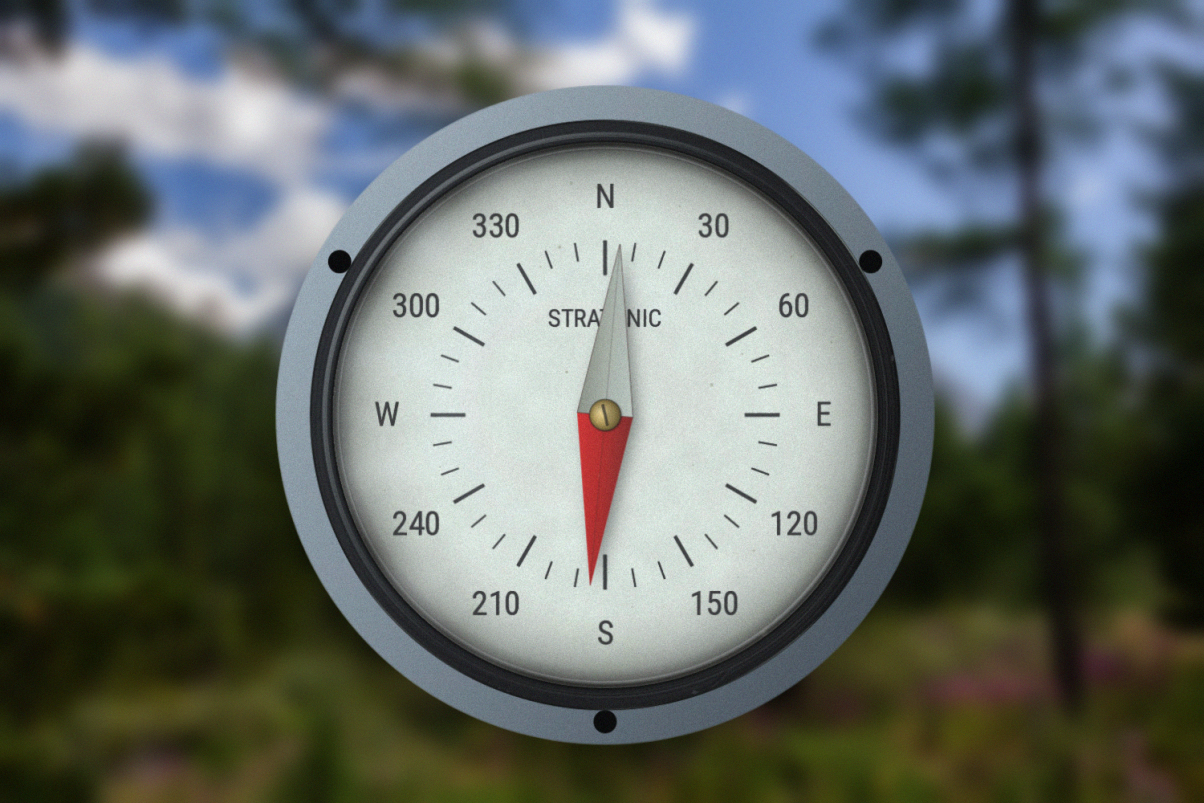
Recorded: 185,°
